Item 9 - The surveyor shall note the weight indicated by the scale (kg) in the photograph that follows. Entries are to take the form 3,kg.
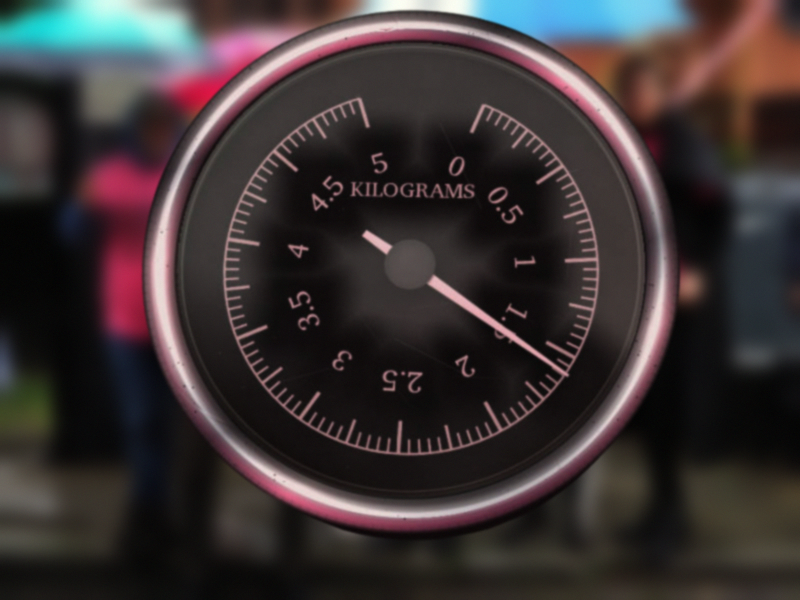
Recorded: 1.6,kg
